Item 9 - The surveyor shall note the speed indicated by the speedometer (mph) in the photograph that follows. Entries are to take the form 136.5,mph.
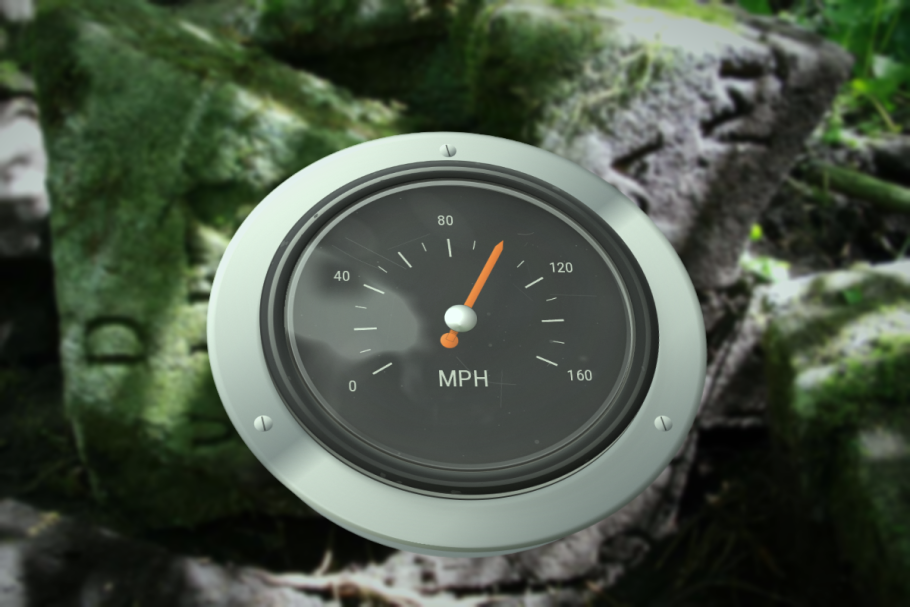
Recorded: 100,mph
